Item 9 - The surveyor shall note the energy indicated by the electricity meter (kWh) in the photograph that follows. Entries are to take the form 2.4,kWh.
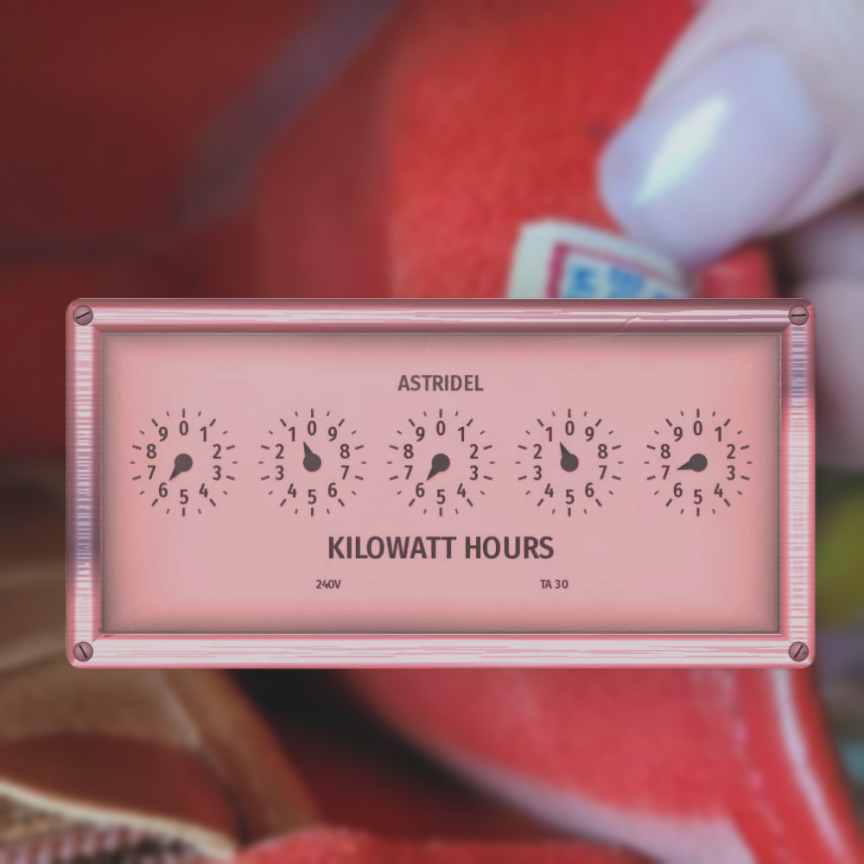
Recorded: 60607,kWh
